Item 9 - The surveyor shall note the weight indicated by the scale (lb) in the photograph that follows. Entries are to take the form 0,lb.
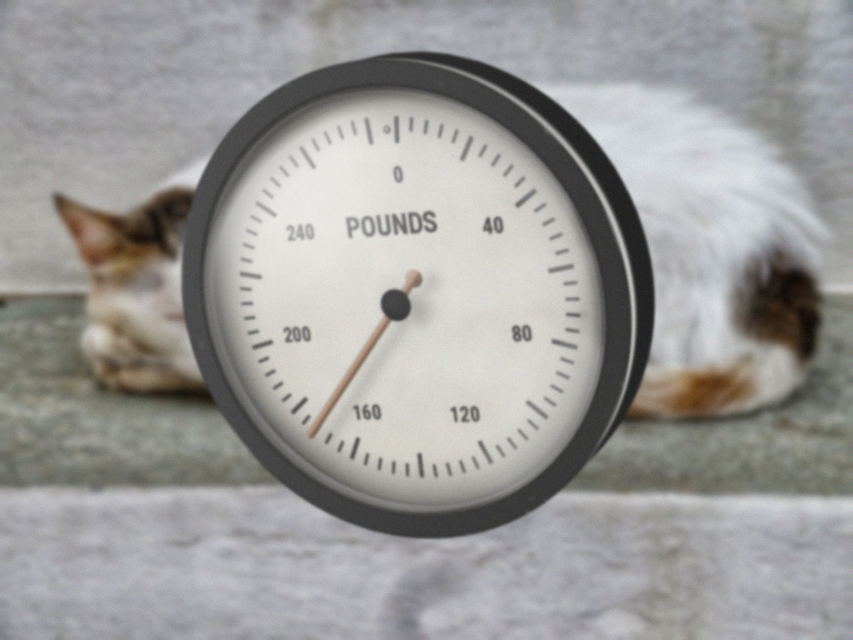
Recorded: 172,lb
